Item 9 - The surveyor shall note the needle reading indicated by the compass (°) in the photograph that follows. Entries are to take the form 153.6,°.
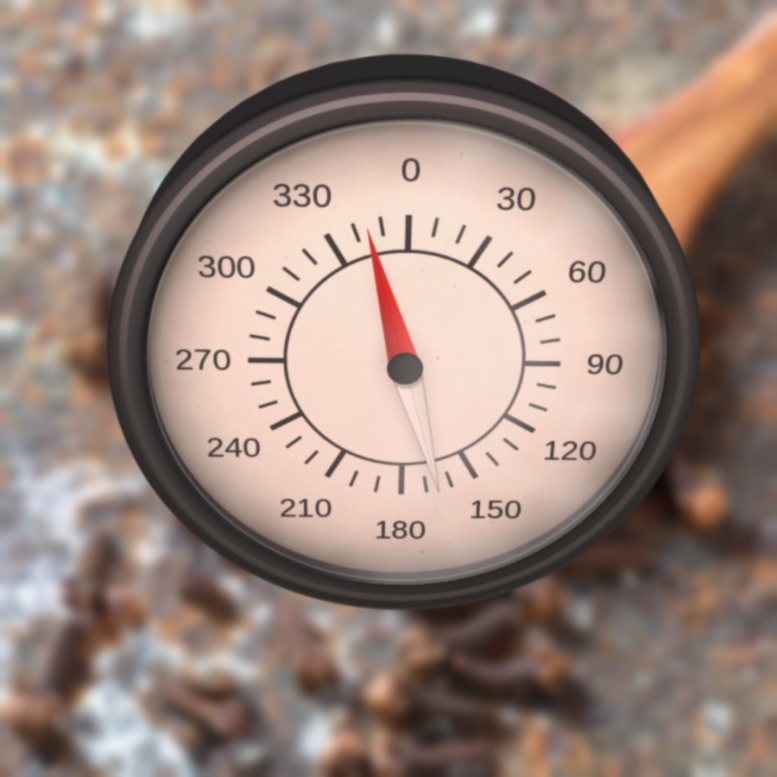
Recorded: 345,°
